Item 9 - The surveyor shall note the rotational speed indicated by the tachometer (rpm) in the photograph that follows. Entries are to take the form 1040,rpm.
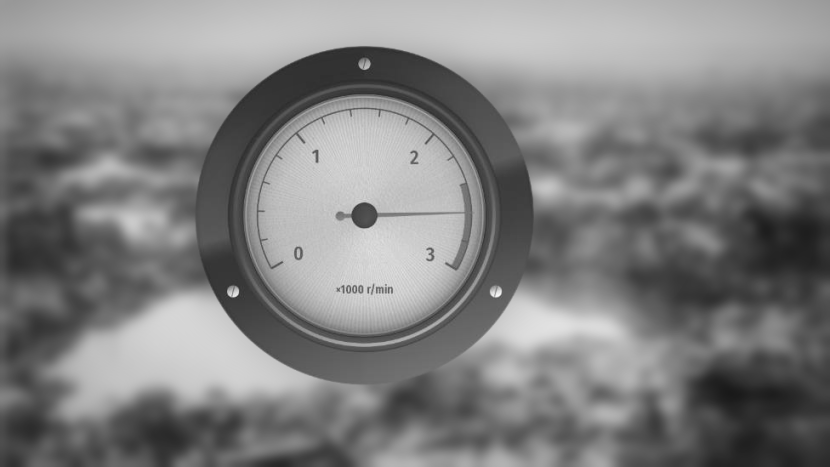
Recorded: 2600,rpm
